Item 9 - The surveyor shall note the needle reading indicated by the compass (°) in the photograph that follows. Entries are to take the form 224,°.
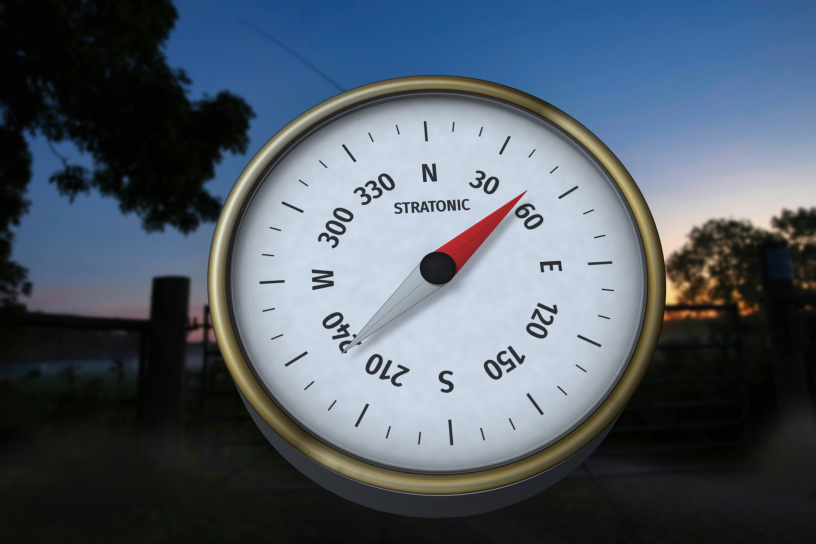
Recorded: 50,°
